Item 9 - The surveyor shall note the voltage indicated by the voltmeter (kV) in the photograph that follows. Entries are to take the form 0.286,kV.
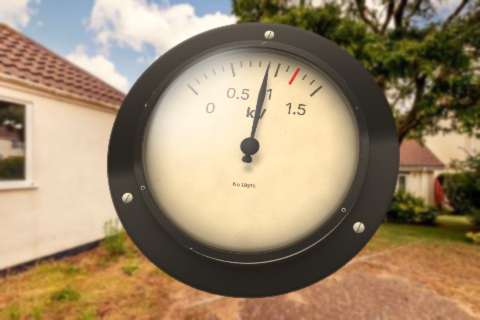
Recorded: 0.9,kV
